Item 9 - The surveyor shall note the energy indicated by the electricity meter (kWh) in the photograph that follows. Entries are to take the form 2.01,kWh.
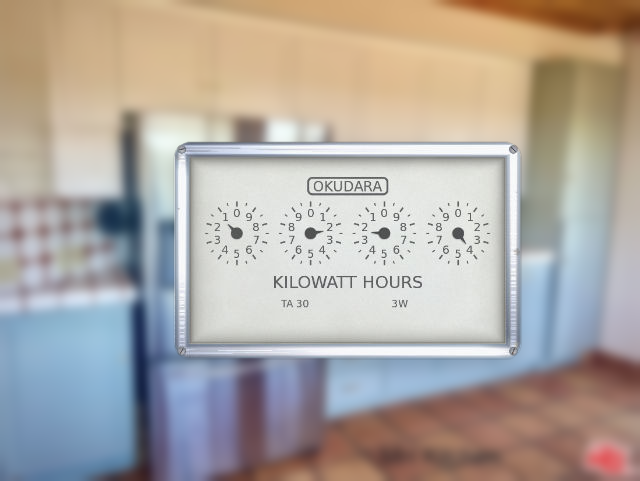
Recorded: 1224,kWh
